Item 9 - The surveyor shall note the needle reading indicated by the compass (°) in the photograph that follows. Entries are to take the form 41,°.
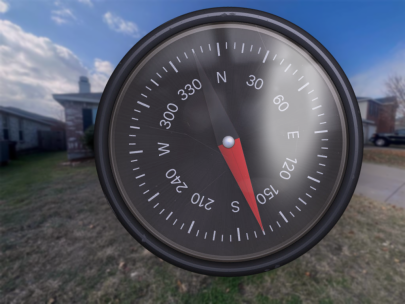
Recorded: 165,°
